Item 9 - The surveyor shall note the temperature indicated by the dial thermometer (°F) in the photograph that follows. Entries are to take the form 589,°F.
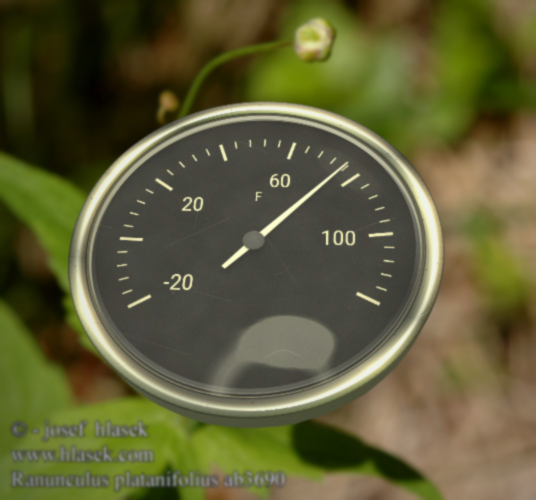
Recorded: 76,°F
